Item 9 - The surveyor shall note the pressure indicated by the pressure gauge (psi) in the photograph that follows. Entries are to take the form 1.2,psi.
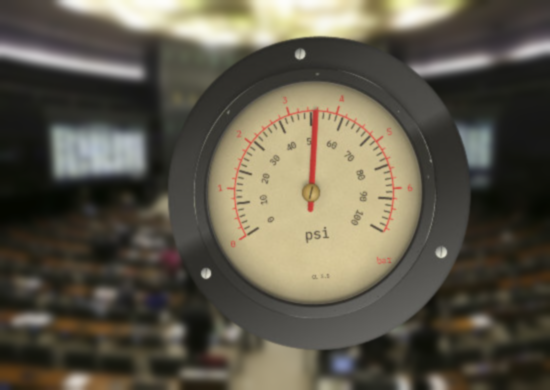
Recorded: 52,psi
